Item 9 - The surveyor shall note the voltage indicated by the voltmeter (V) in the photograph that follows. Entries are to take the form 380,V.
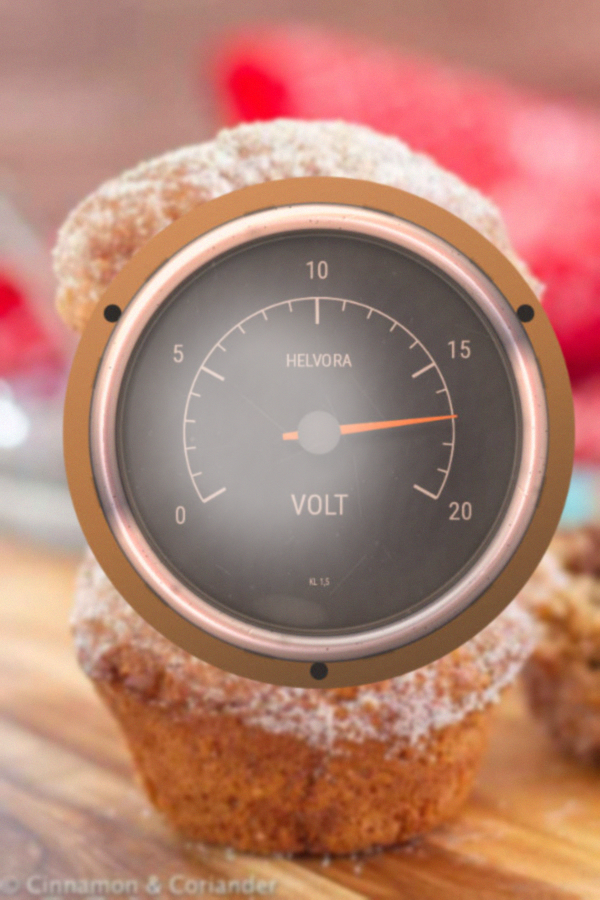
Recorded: 17,V
